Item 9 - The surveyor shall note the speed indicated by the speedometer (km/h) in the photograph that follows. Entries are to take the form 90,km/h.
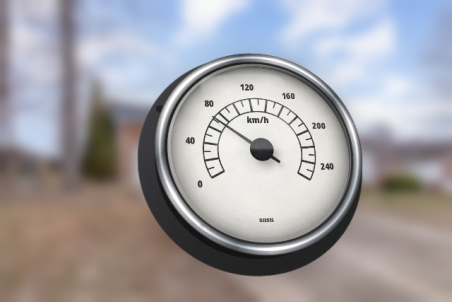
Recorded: 70,km/h
